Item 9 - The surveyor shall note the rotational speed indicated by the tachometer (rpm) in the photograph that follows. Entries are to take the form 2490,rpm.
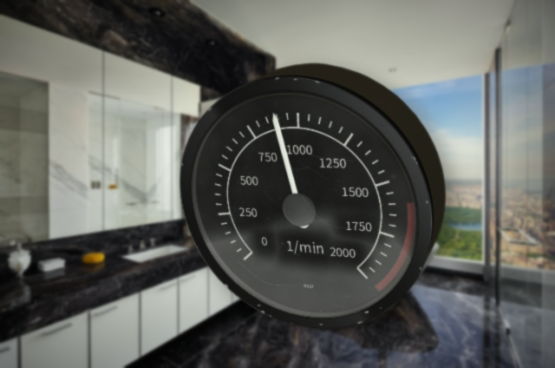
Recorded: 900,rpm
